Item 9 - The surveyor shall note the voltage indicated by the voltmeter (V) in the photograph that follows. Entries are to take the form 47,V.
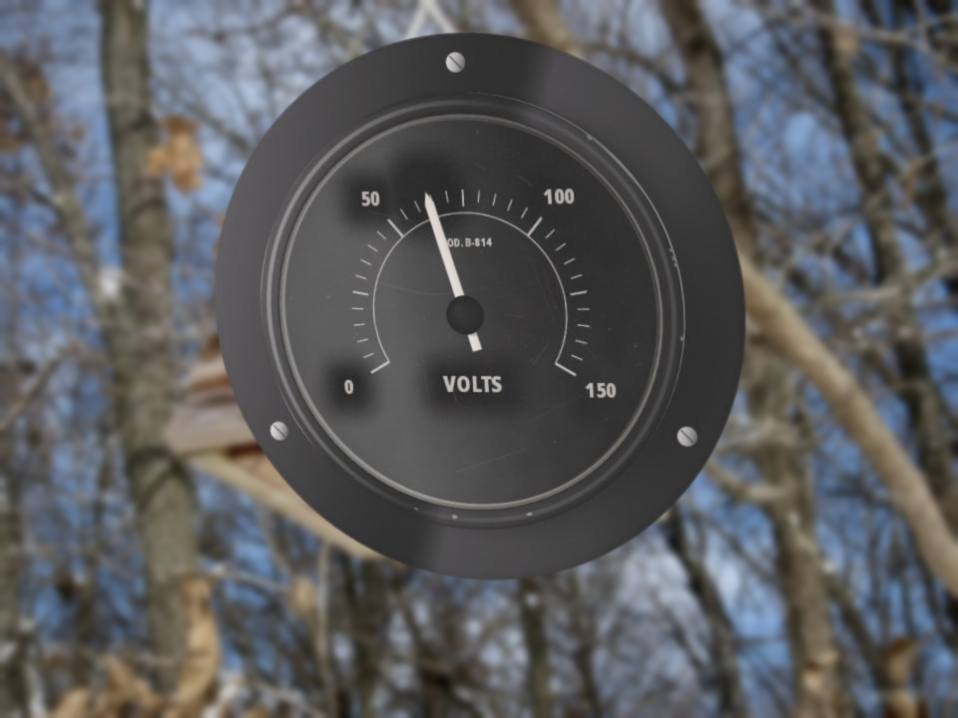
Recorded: 65,V
